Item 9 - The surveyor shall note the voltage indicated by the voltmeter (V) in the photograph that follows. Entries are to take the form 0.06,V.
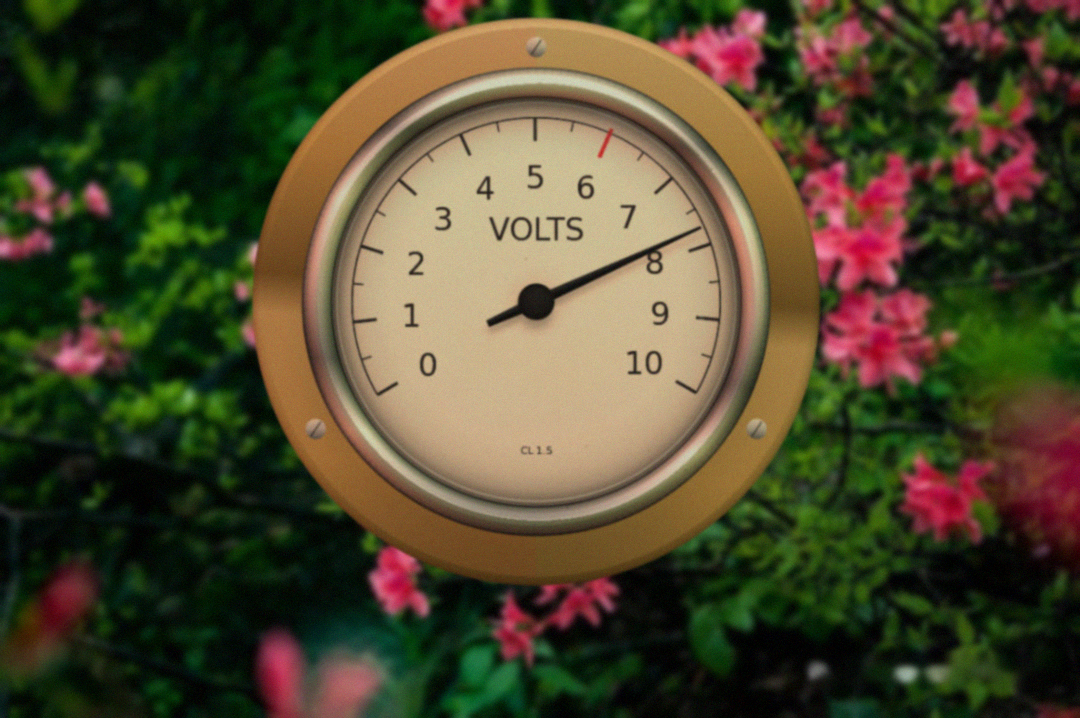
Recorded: 7.75,V
